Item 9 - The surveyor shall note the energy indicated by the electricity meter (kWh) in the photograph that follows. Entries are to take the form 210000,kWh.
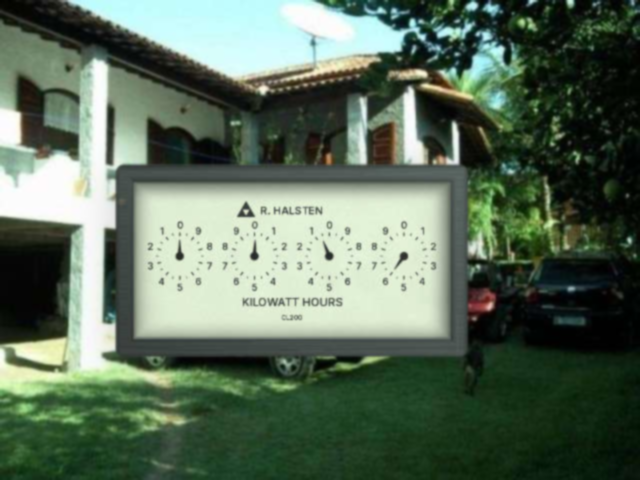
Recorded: 6,kWh
